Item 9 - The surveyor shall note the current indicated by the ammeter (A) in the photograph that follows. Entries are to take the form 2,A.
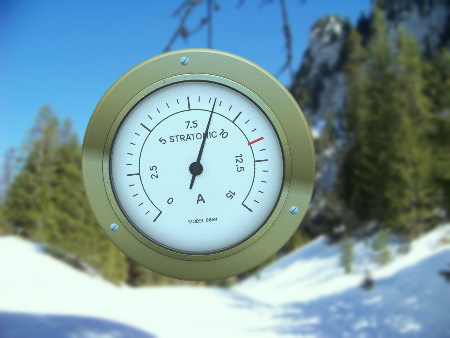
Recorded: 8.75,A
